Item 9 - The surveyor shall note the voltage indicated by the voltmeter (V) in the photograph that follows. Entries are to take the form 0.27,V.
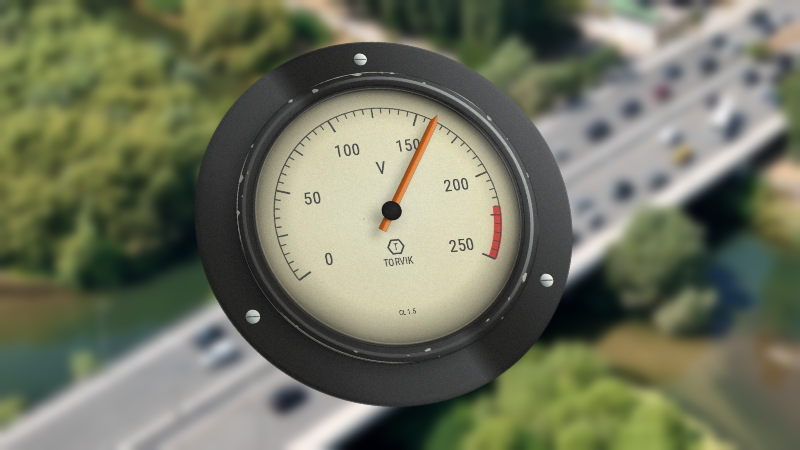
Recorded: 160,V
